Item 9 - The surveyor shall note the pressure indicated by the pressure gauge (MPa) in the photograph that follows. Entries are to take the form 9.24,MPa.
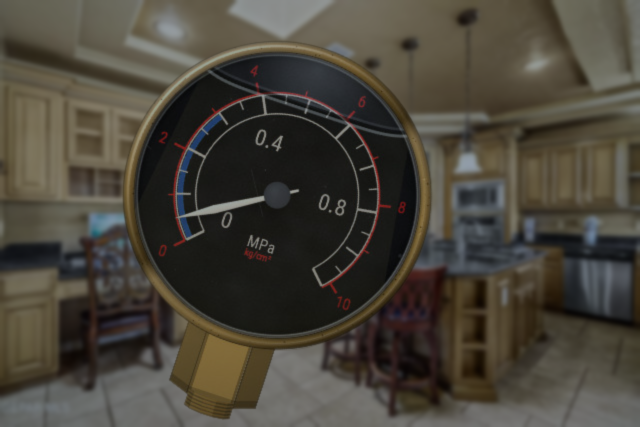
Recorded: 0.05,MPa
